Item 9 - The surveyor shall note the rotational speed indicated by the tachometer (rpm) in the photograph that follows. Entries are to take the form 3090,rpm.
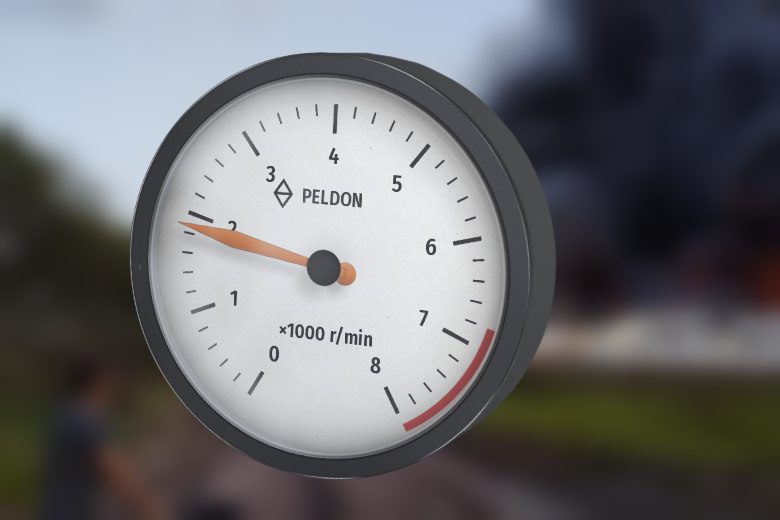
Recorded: 1900,rpm
